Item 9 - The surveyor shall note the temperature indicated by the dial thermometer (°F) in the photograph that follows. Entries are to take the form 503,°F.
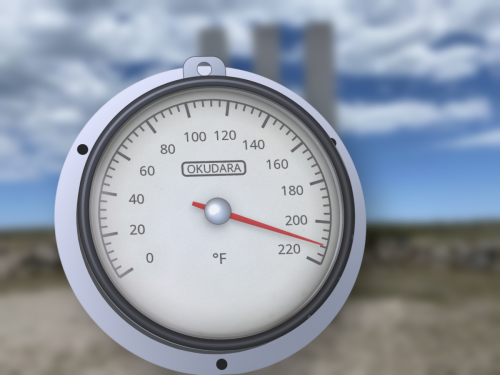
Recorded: 212,°F
